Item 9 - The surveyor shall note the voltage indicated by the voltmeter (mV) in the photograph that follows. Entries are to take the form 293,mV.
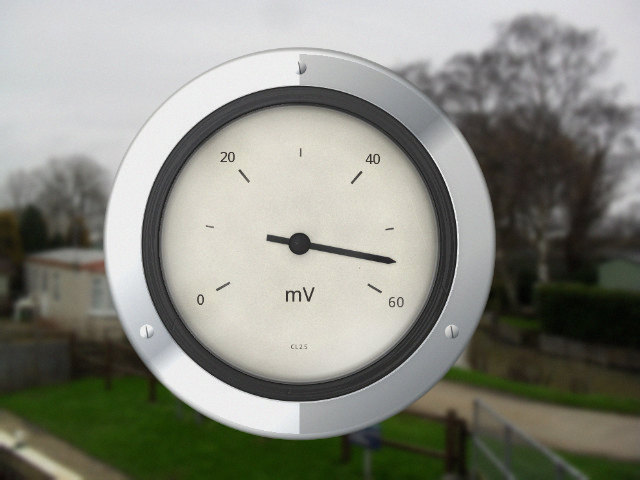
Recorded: 55,mV
